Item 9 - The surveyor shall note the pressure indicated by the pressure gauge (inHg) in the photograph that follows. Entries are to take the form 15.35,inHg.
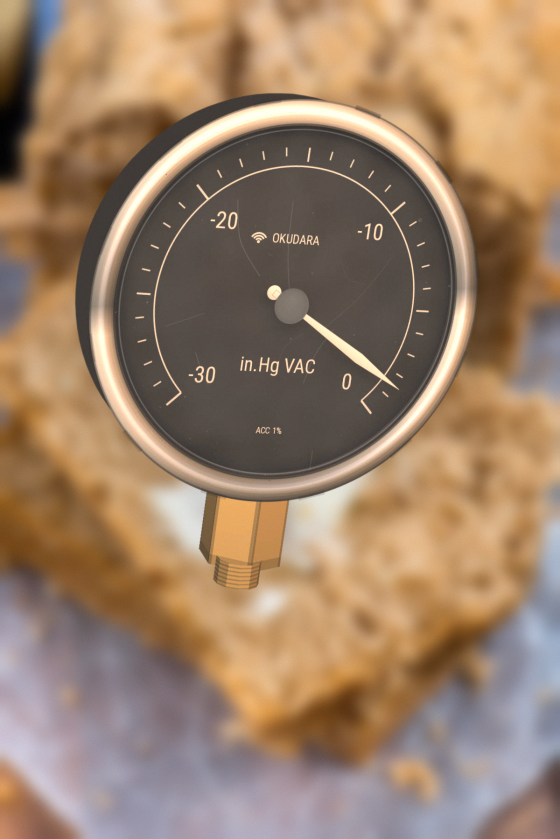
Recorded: -1.5,inHg
